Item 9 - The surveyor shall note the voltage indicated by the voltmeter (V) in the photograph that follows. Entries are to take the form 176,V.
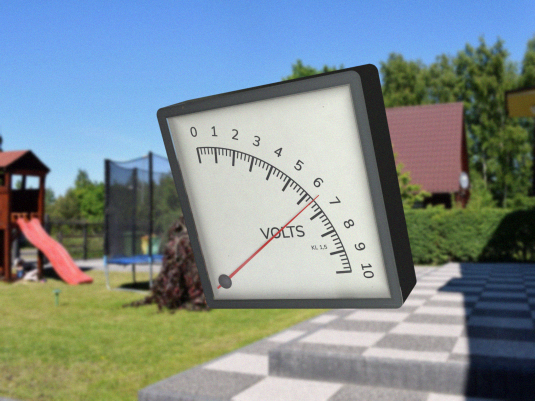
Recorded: 6.4,V
